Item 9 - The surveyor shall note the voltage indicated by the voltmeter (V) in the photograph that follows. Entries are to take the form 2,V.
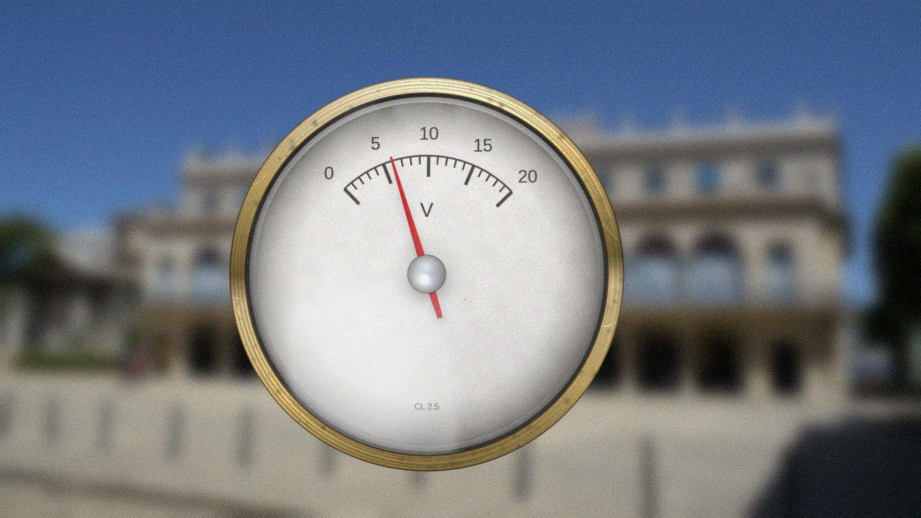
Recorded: 6,V
